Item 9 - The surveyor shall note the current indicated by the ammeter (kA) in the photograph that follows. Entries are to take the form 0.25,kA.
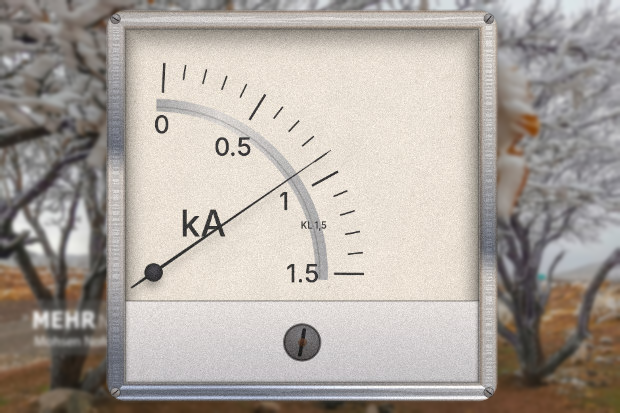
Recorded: 0.9,kA
